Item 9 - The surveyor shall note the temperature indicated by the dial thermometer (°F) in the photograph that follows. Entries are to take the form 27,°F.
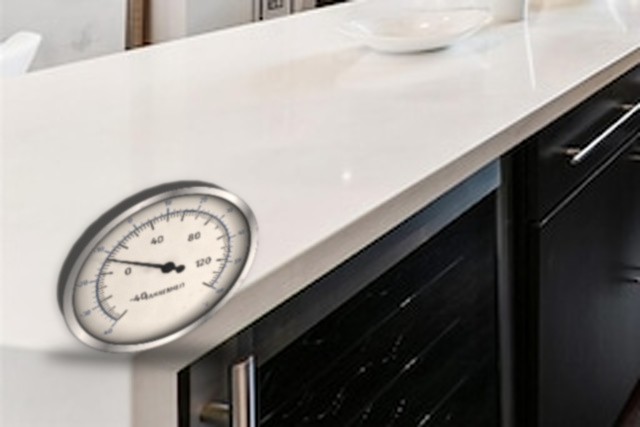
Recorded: 10,°F
